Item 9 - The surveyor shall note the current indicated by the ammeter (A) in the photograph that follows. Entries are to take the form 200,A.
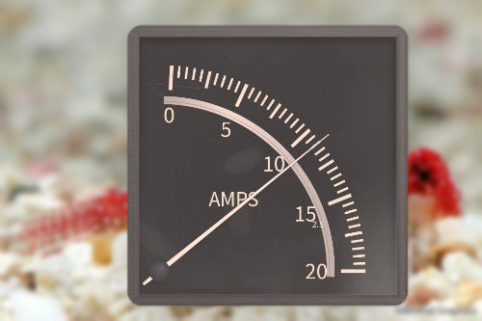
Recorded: 11,A
